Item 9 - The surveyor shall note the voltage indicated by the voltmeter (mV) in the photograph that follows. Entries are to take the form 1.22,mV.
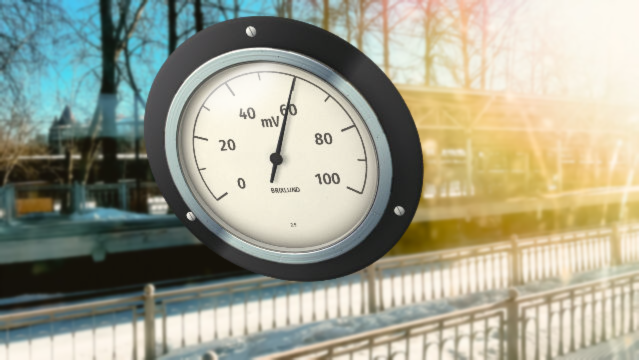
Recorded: 60,mV
